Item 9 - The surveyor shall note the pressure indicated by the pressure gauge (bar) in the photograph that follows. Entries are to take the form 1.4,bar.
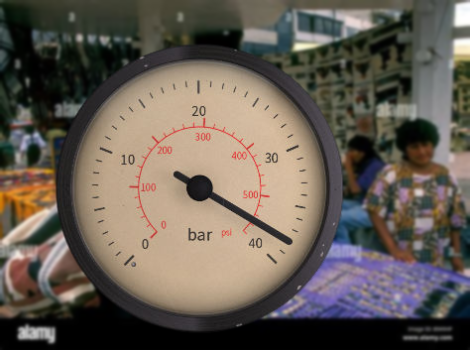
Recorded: 38,bar
